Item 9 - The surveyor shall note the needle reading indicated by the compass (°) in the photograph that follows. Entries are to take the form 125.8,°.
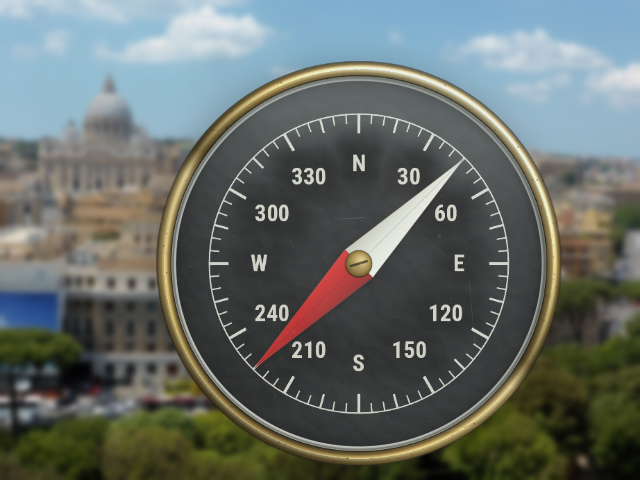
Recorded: 225,°
